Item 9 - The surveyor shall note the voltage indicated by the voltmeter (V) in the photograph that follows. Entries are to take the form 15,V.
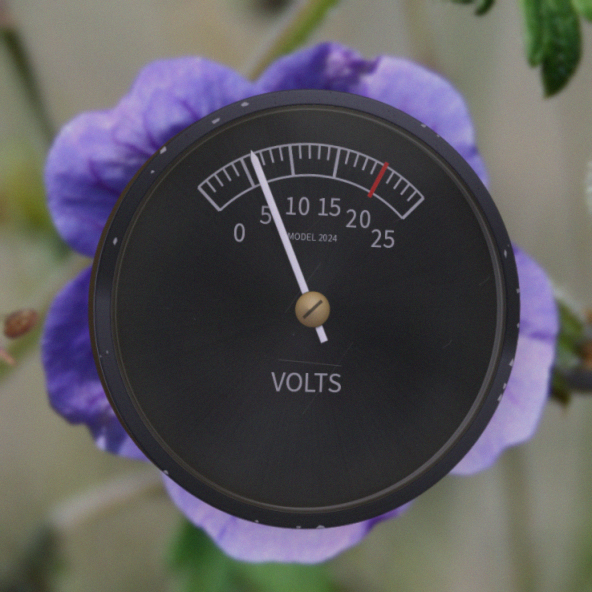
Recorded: 6,V
